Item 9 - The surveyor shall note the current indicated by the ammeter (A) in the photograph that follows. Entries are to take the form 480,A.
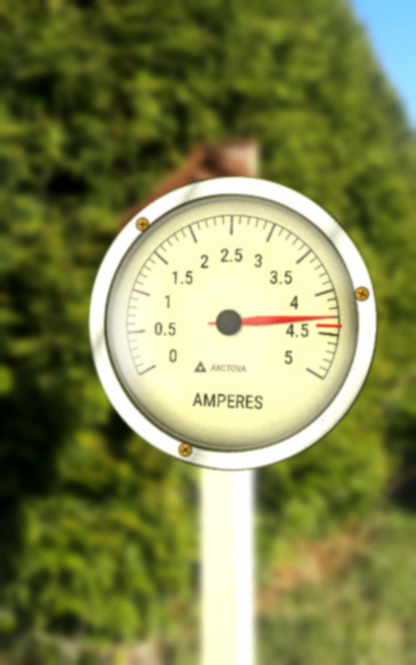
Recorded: 4.3,A
